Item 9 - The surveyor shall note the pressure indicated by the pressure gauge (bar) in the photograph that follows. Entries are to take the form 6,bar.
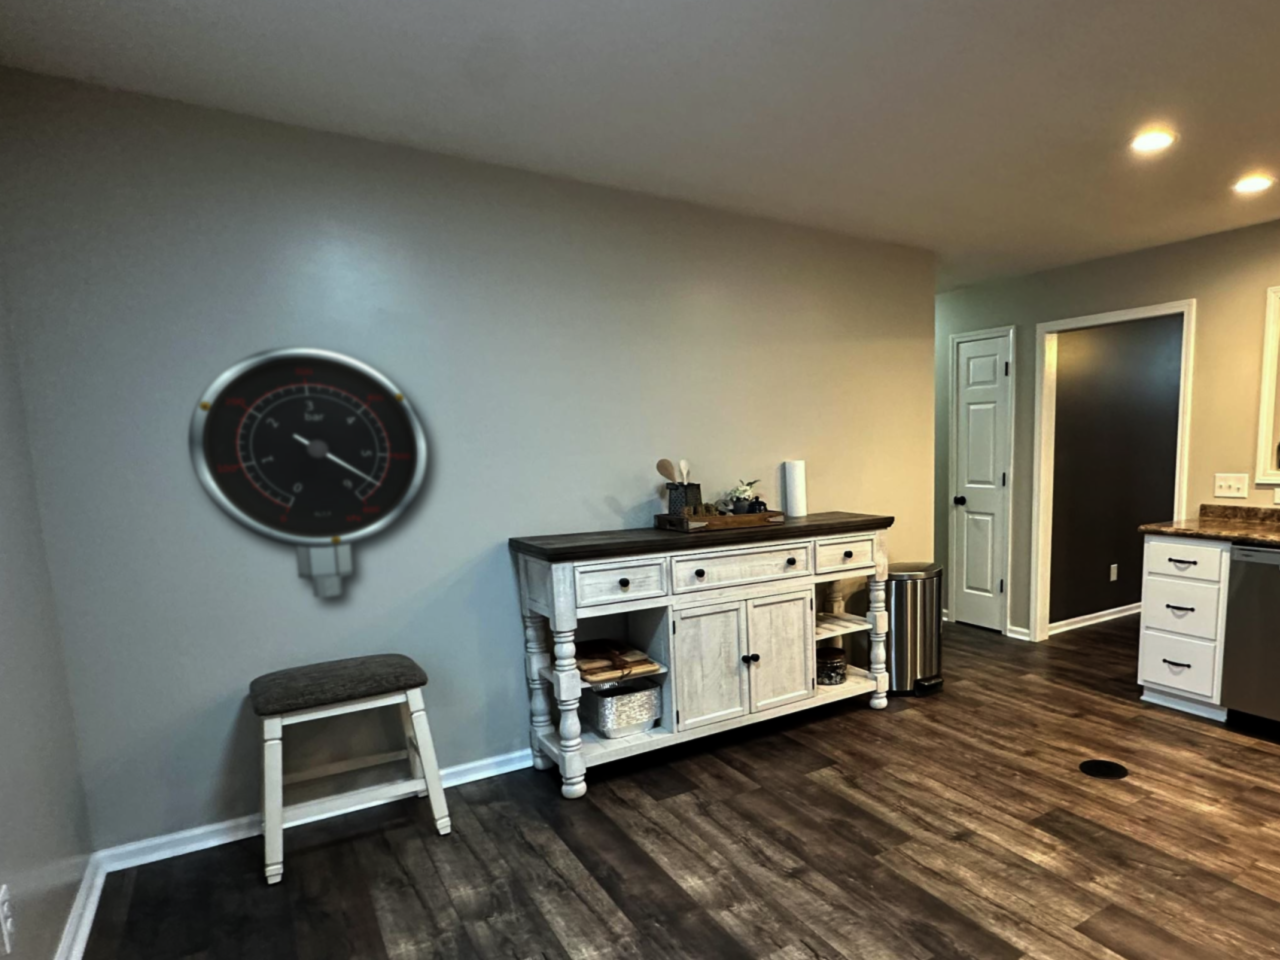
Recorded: 5.6,bar
